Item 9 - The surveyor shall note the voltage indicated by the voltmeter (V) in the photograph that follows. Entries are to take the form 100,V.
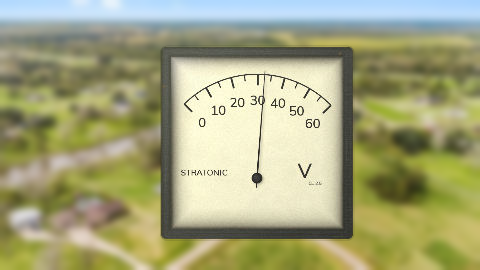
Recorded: 32.5,V
